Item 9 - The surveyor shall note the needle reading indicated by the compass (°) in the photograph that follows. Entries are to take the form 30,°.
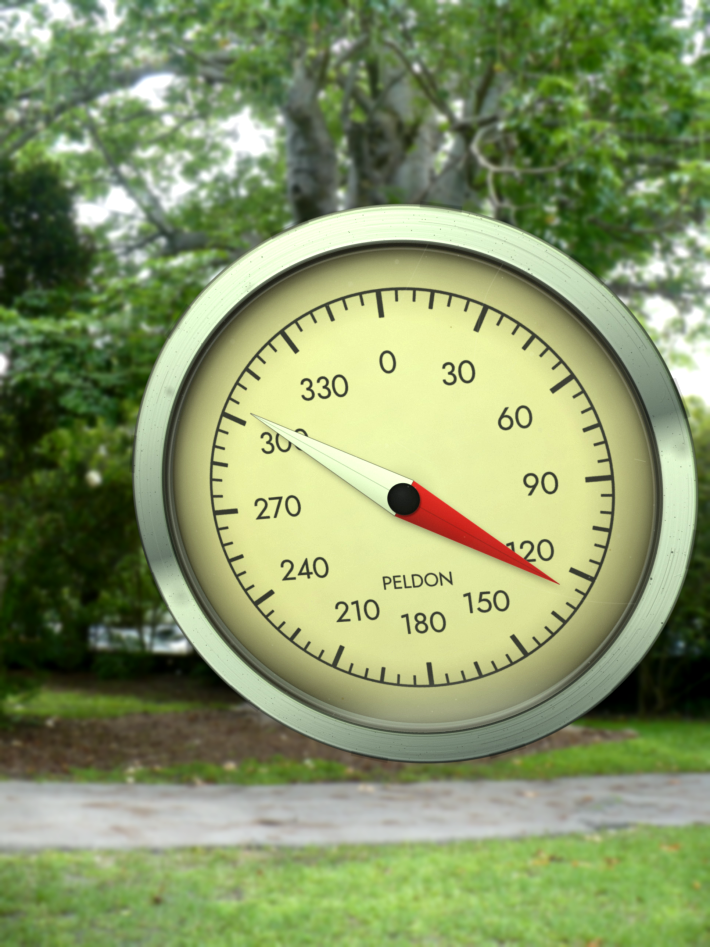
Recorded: 125,°
